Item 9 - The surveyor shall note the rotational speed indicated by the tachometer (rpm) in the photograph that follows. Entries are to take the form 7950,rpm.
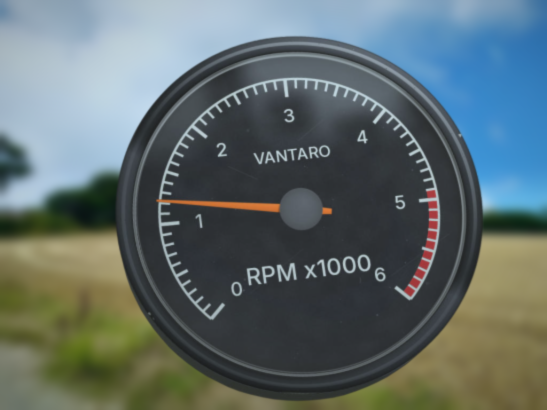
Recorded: 1200,rpm
